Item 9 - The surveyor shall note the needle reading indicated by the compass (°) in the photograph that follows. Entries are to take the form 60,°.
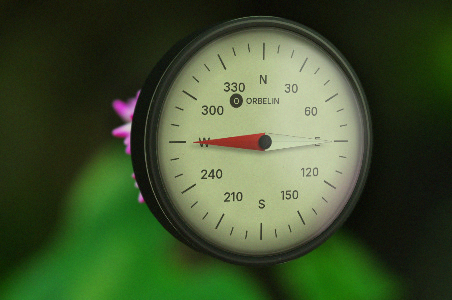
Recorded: 270,°
